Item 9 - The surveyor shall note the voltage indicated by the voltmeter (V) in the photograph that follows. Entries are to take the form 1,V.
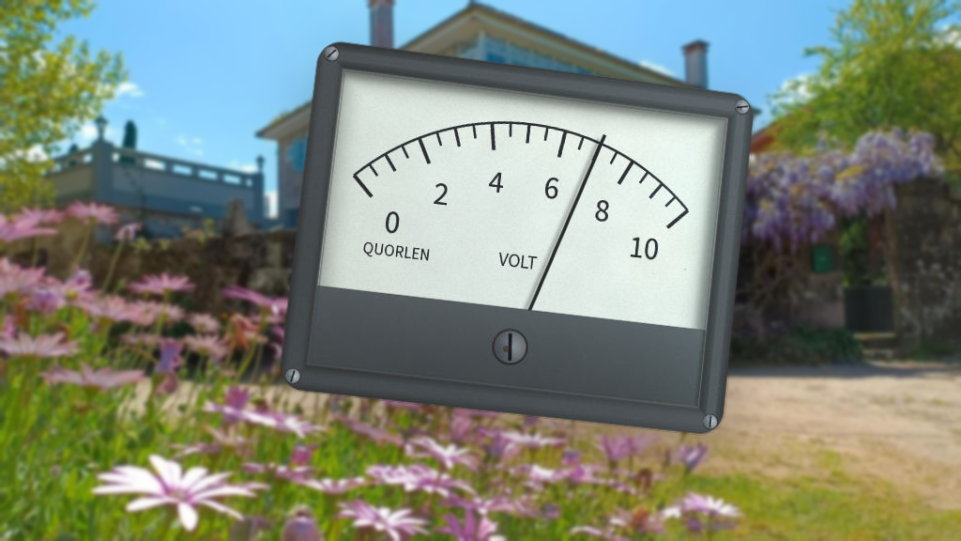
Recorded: 7,V
